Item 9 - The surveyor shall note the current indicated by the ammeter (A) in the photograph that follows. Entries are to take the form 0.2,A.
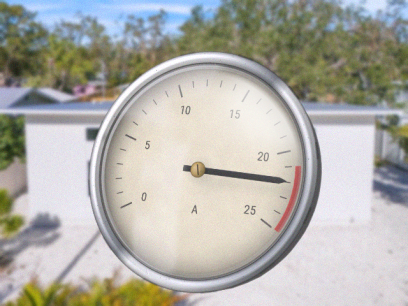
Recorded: 22,A
